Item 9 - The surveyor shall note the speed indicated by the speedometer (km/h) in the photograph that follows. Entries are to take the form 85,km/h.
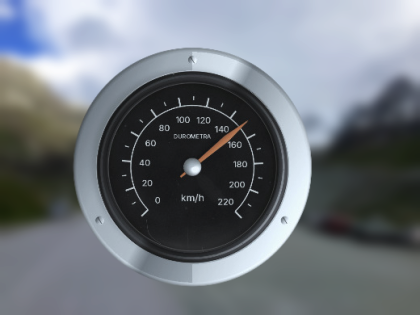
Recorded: 150,km/h
